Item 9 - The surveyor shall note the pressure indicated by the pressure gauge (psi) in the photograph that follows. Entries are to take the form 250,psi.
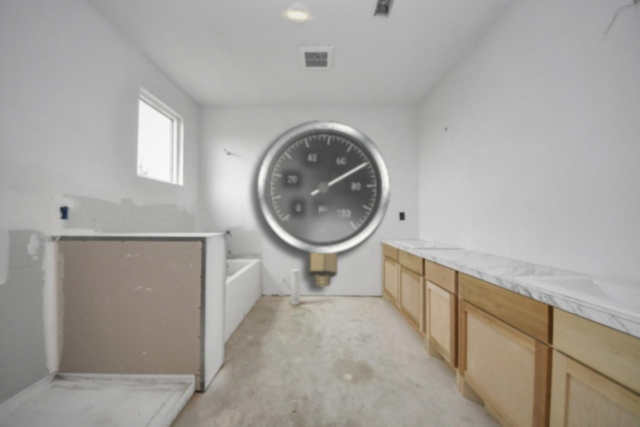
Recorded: 70,psi
